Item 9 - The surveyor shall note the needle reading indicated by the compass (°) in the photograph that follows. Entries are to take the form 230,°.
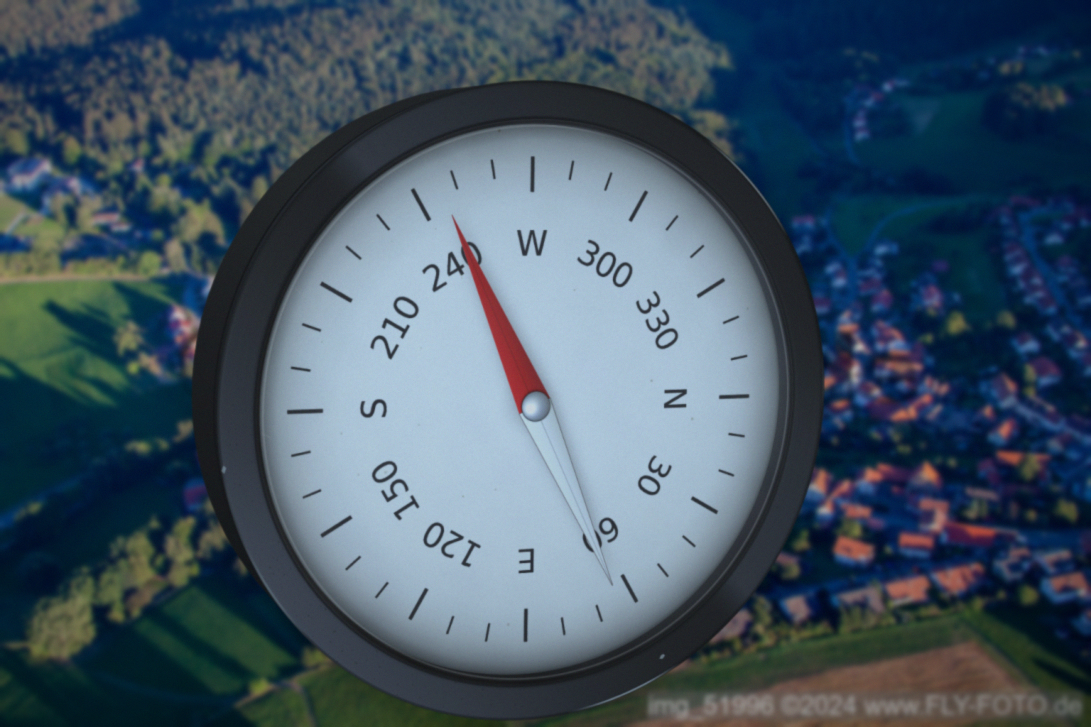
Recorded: 245,°
